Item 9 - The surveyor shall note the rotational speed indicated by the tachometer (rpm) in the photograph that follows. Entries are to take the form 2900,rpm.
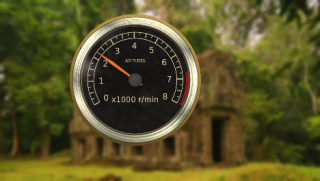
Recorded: 2250,rpm
